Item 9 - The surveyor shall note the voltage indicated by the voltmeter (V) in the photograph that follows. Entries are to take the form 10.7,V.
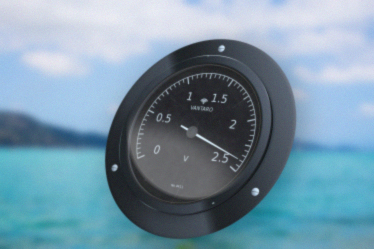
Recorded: 2.4,V
